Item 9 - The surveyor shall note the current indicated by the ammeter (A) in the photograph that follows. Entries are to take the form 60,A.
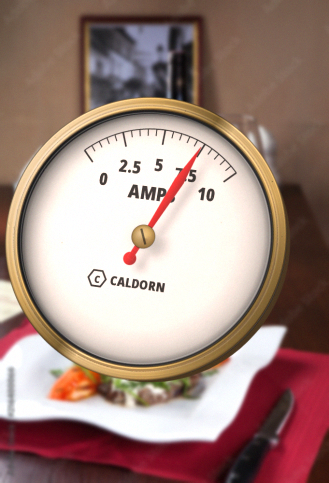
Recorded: 7.5,A
